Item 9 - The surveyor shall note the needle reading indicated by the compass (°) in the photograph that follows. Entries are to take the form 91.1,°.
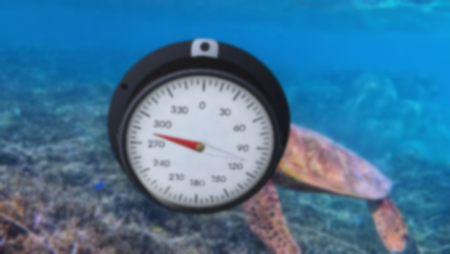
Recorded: 285,°
